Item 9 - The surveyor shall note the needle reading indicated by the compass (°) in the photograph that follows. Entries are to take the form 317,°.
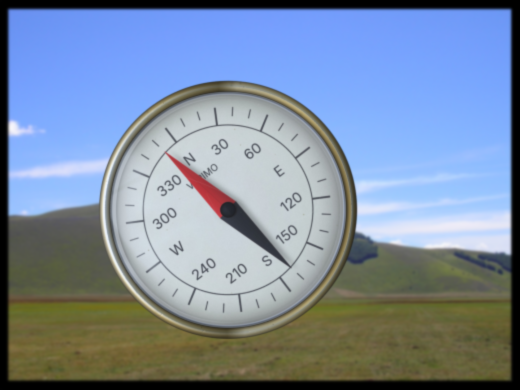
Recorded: 350,°
